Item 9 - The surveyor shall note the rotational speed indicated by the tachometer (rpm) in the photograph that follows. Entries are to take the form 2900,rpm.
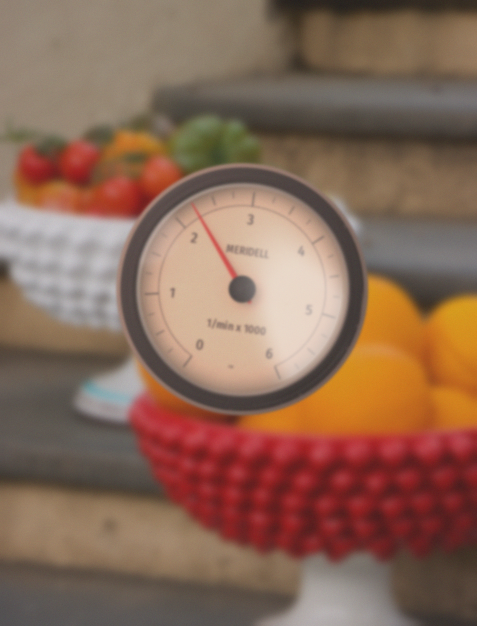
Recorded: 2250,rpm
